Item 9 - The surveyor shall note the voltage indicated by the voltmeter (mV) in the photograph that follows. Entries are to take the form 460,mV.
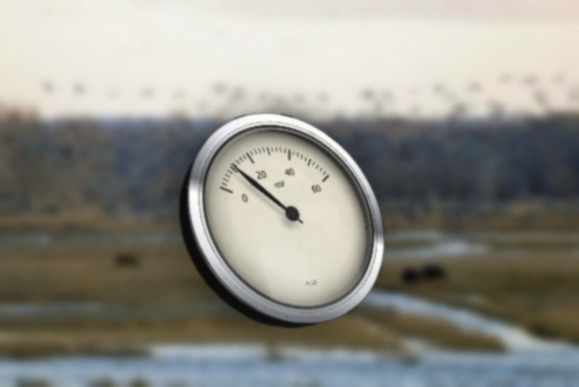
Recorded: 10,mV
